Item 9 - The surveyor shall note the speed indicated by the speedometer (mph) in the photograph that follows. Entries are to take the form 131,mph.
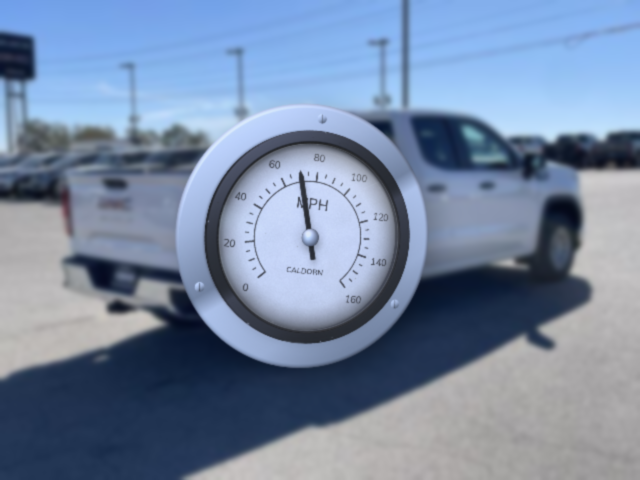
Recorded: 70,mph
